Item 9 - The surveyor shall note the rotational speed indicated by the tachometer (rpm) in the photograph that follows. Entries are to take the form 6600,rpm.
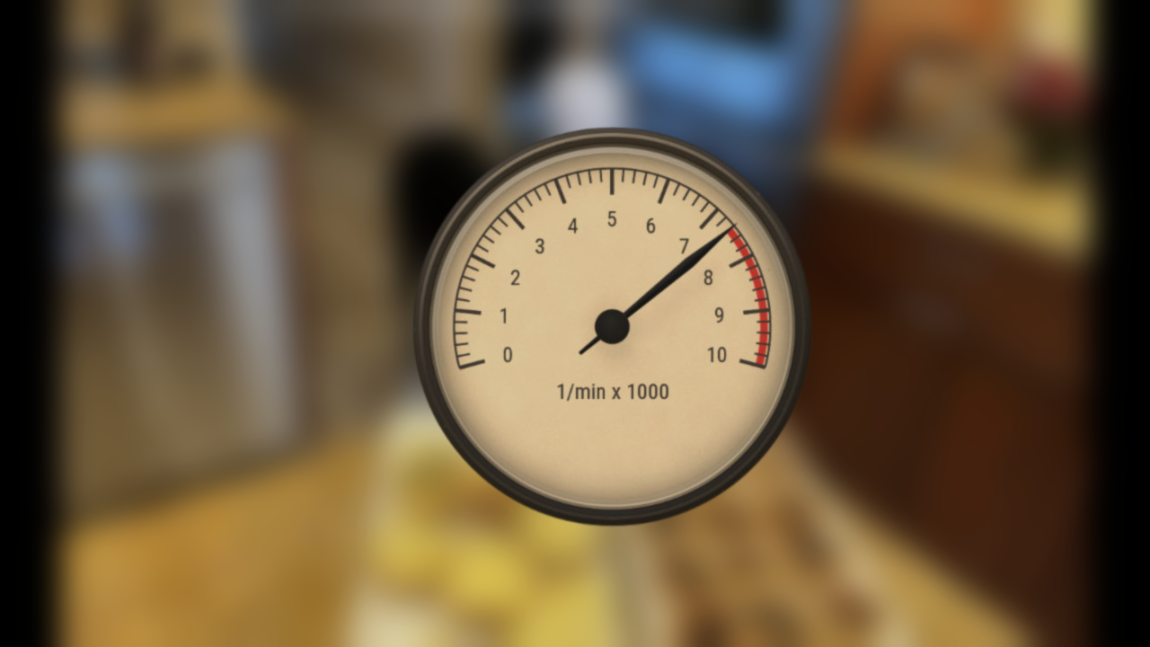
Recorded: 7400,rpm
